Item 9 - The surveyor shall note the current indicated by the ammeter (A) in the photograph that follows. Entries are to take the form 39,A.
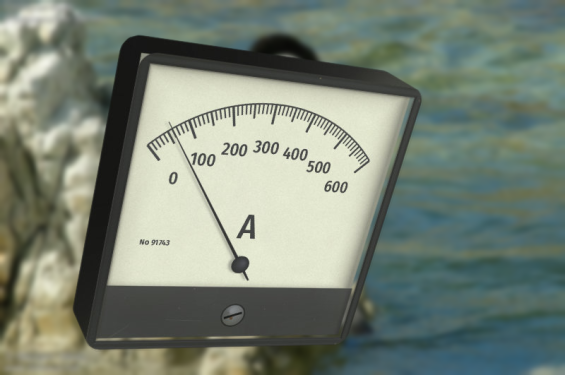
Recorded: 60,A
